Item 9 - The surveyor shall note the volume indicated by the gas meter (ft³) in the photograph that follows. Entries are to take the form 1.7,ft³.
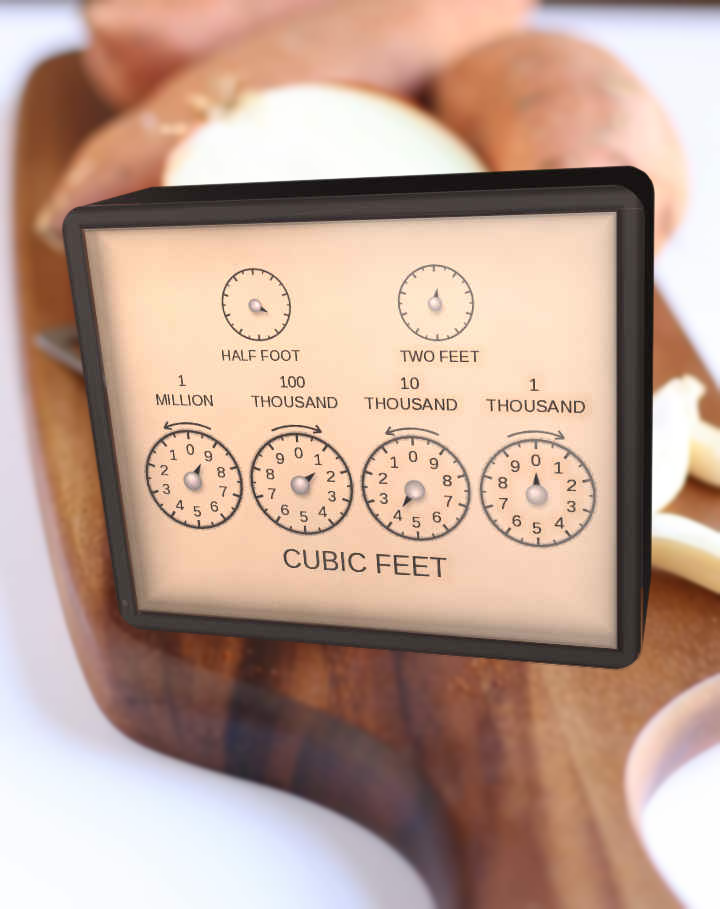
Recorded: 914000,ft³
